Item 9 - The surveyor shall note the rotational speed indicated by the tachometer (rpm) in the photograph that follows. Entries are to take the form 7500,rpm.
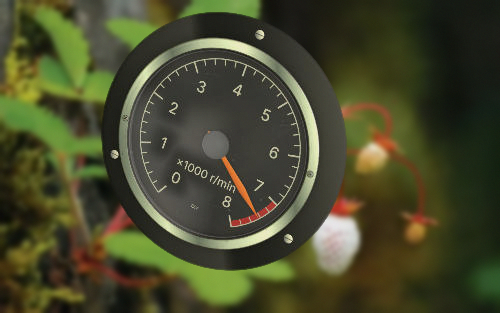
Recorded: 7400,rpm
